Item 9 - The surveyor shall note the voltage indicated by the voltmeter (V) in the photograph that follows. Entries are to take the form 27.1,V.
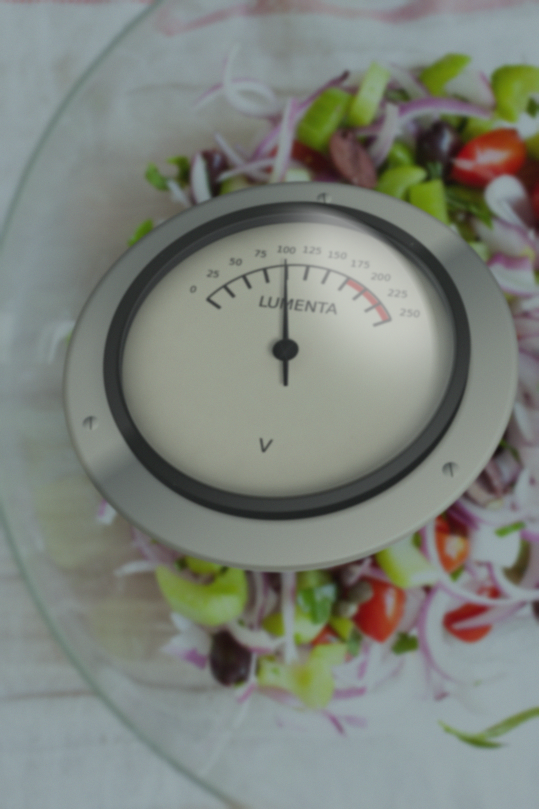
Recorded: 100,V
